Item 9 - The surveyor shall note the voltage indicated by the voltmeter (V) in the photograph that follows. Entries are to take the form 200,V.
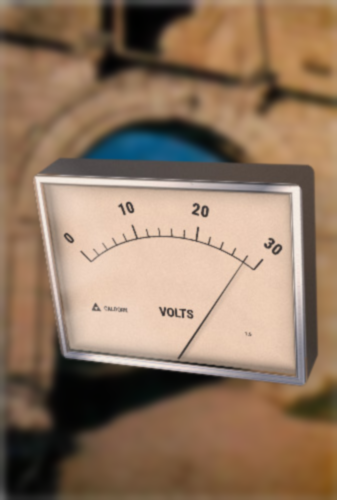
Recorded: 28,V
